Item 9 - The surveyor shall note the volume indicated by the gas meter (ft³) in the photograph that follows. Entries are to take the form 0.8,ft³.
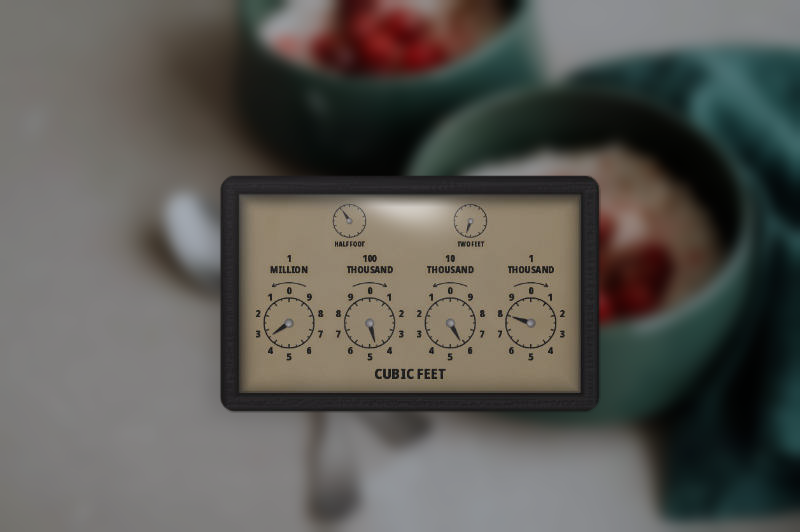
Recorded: 345800,ft³
